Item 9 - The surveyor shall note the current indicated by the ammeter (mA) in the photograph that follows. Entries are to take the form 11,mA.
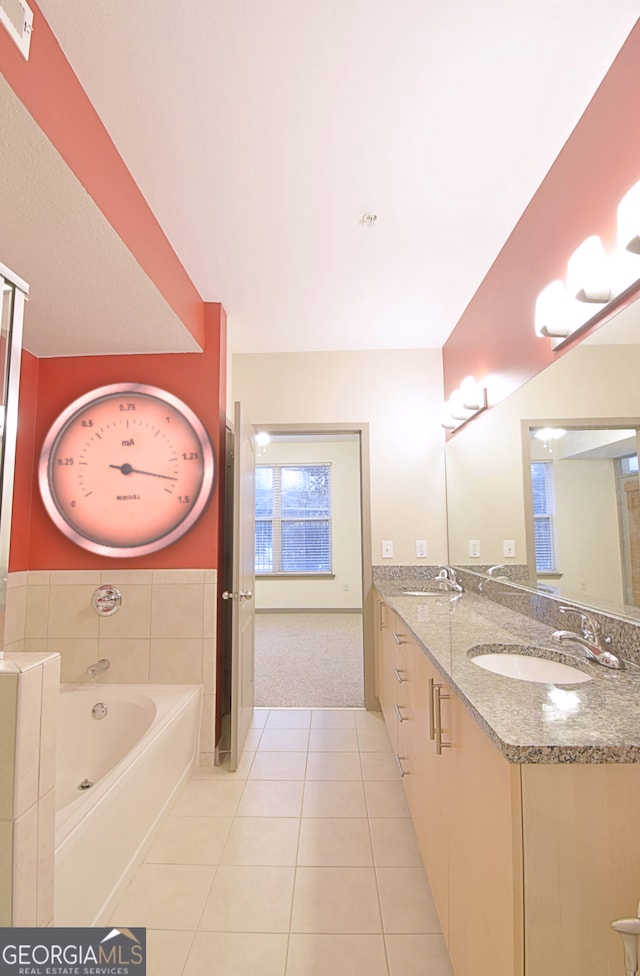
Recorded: 1.4,mA
